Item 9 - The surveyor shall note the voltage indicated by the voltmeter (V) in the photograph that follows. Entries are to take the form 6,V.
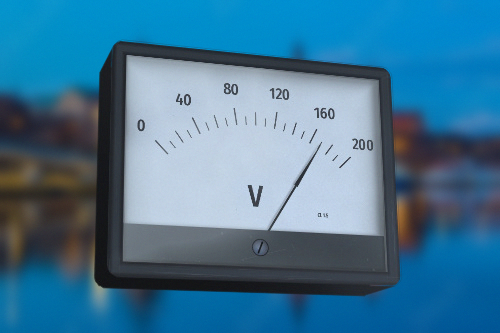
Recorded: 170,V
